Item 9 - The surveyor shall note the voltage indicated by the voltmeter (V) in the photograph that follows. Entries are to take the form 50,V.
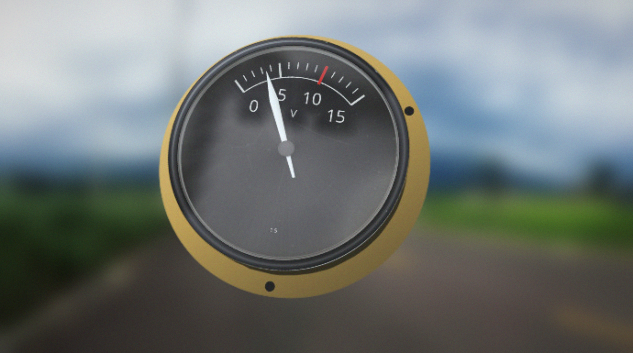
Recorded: 3.5,V
